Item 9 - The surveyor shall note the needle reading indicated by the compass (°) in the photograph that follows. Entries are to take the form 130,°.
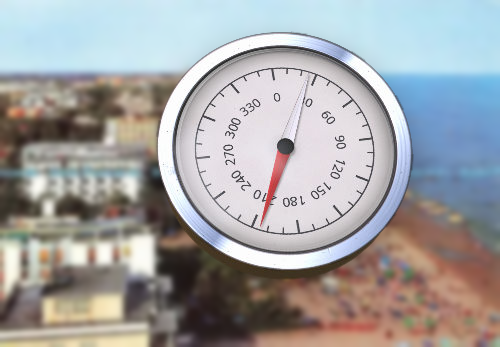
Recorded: 205,°
